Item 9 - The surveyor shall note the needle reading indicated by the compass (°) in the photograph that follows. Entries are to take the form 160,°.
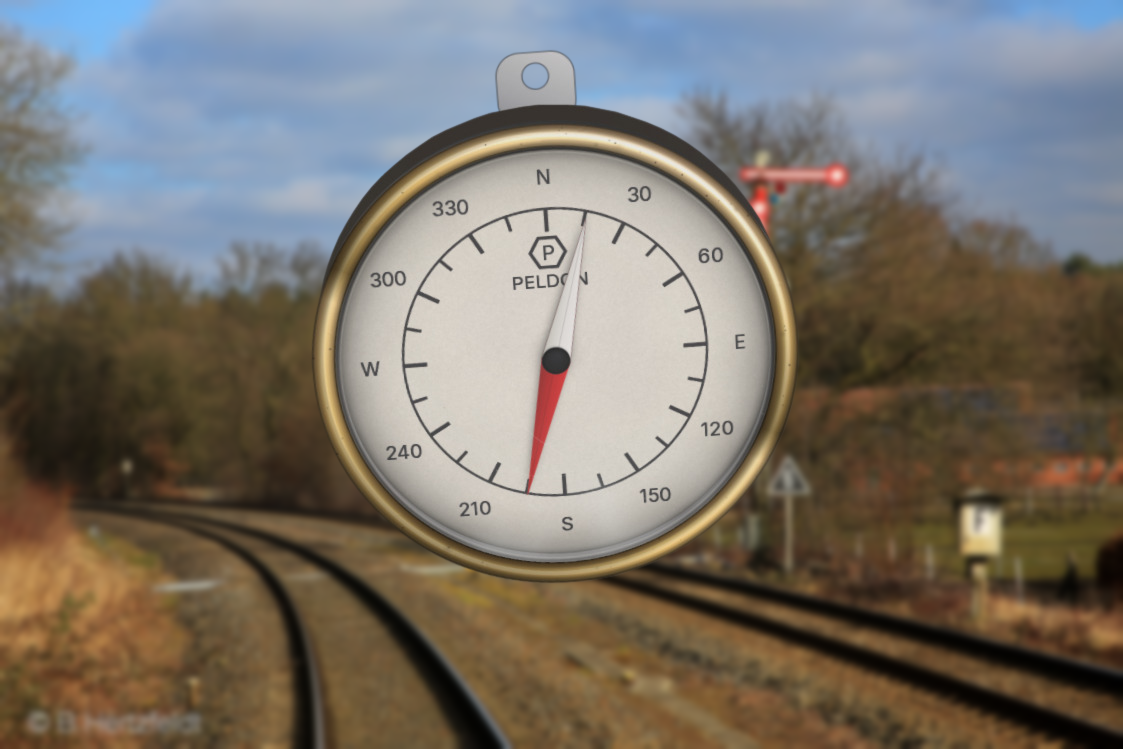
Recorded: 195,°
